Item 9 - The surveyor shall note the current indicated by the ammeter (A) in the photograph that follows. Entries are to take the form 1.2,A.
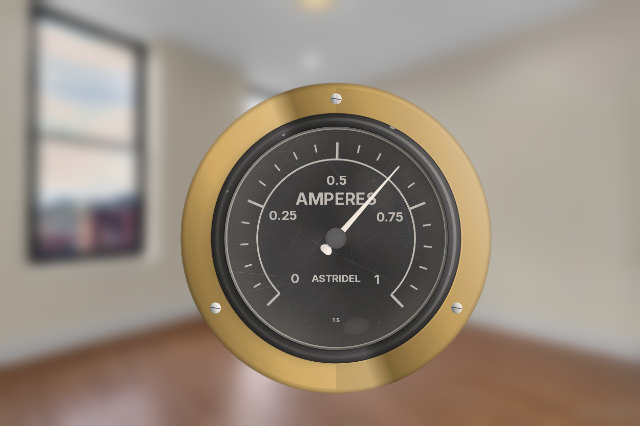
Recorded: 0.65,A
